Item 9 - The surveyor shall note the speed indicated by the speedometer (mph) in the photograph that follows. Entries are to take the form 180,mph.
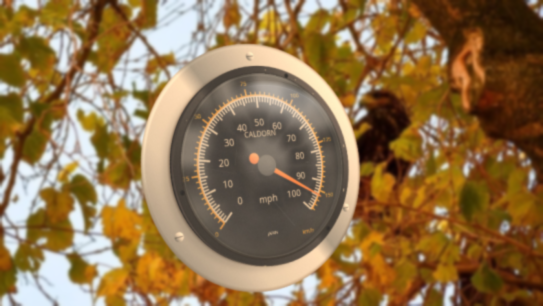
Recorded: 95,mph
